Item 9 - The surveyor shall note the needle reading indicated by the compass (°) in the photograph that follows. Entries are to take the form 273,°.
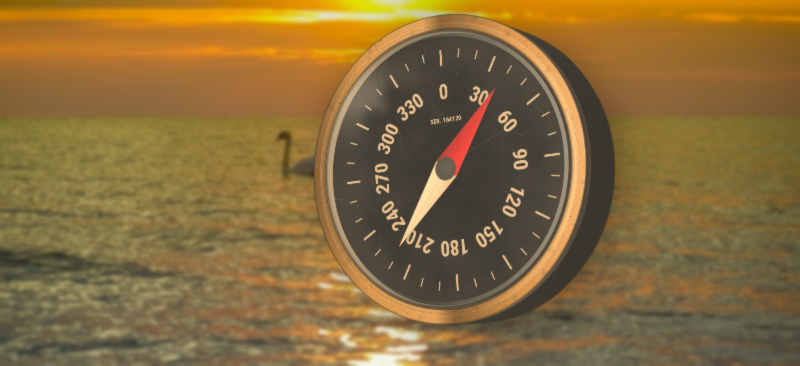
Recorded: 40,°
